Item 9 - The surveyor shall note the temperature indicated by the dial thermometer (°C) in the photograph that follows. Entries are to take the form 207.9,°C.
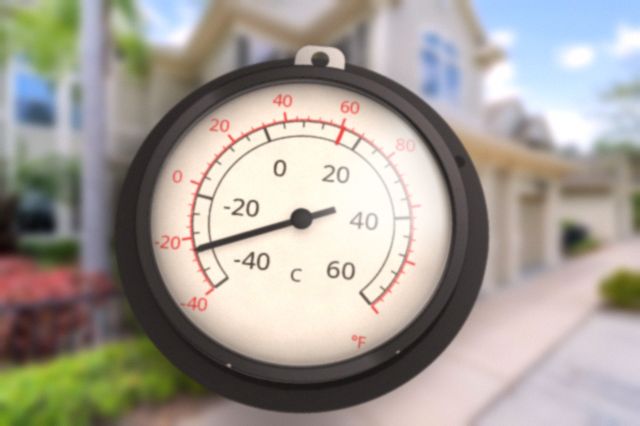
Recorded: -32,°C
